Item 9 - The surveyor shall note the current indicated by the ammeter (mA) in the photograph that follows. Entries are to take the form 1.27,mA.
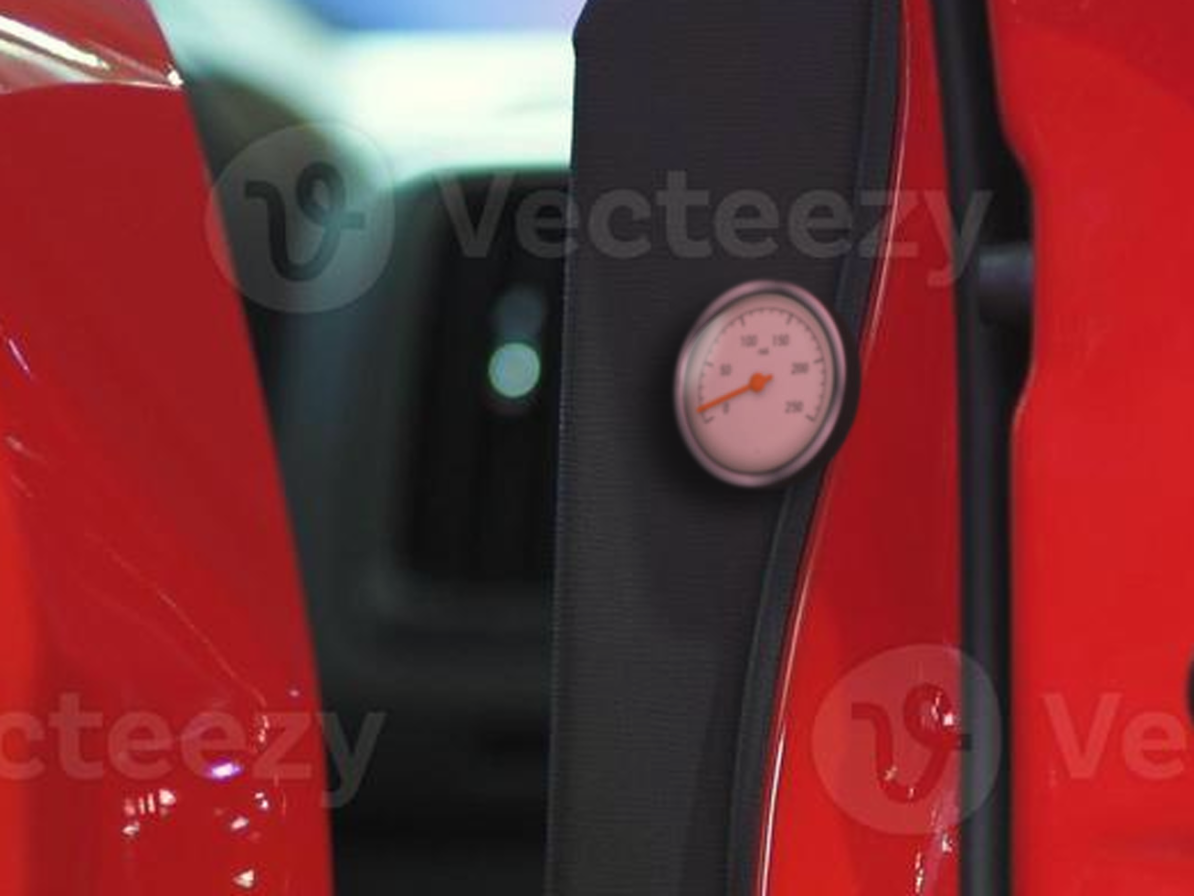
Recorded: 10,mA
